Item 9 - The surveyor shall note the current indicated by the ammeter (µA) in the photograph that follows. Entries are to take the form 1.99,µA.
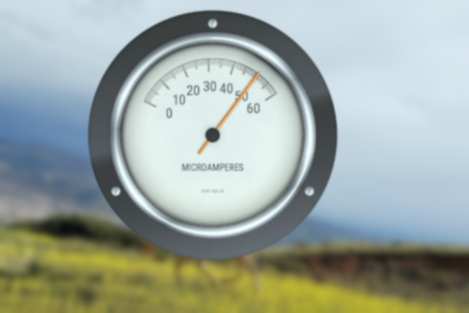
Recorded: 50,µA
